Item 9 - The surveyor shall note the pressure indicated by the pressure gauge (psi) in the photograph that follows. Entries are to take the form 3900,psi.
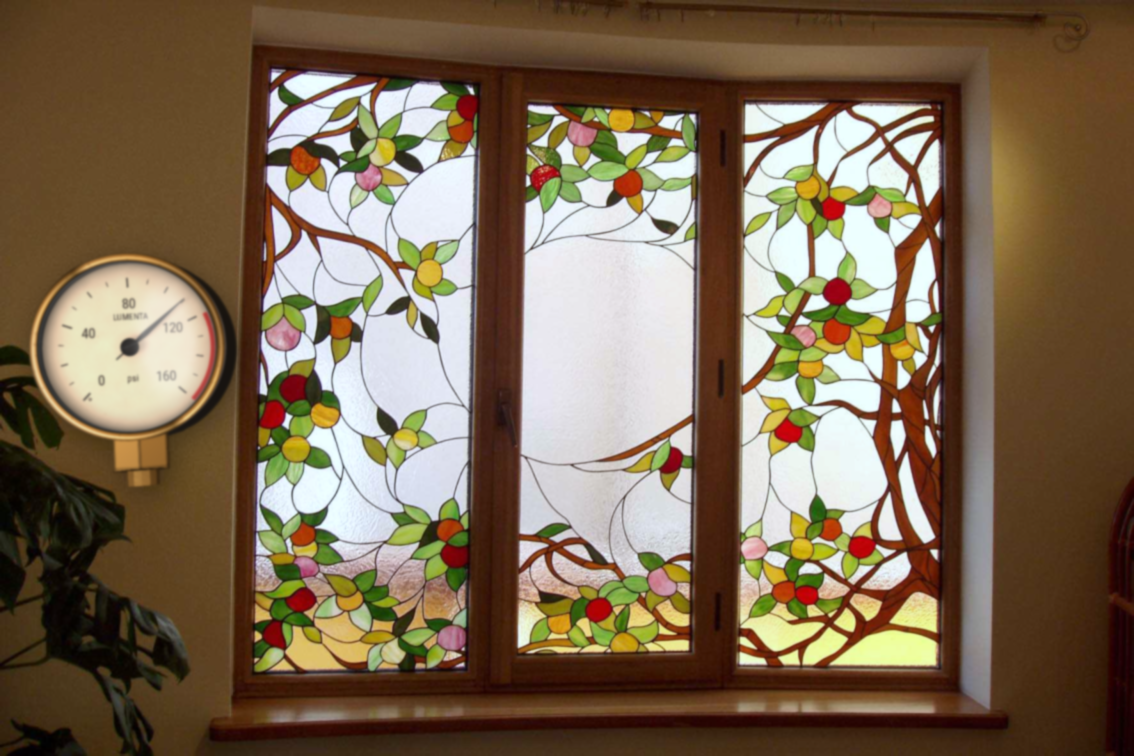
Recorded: 110,psi
